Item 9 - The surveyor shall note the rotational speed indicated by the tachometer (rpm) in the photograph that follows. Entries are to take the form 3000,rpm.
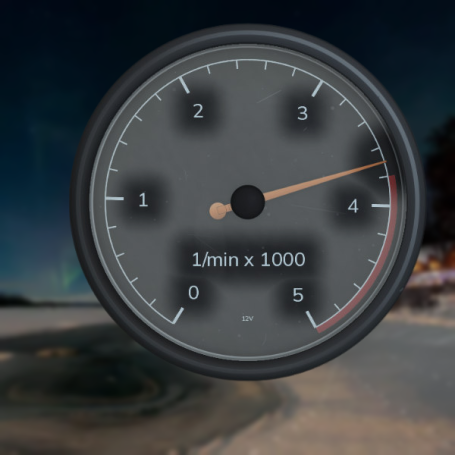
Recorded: 3700,rpm
